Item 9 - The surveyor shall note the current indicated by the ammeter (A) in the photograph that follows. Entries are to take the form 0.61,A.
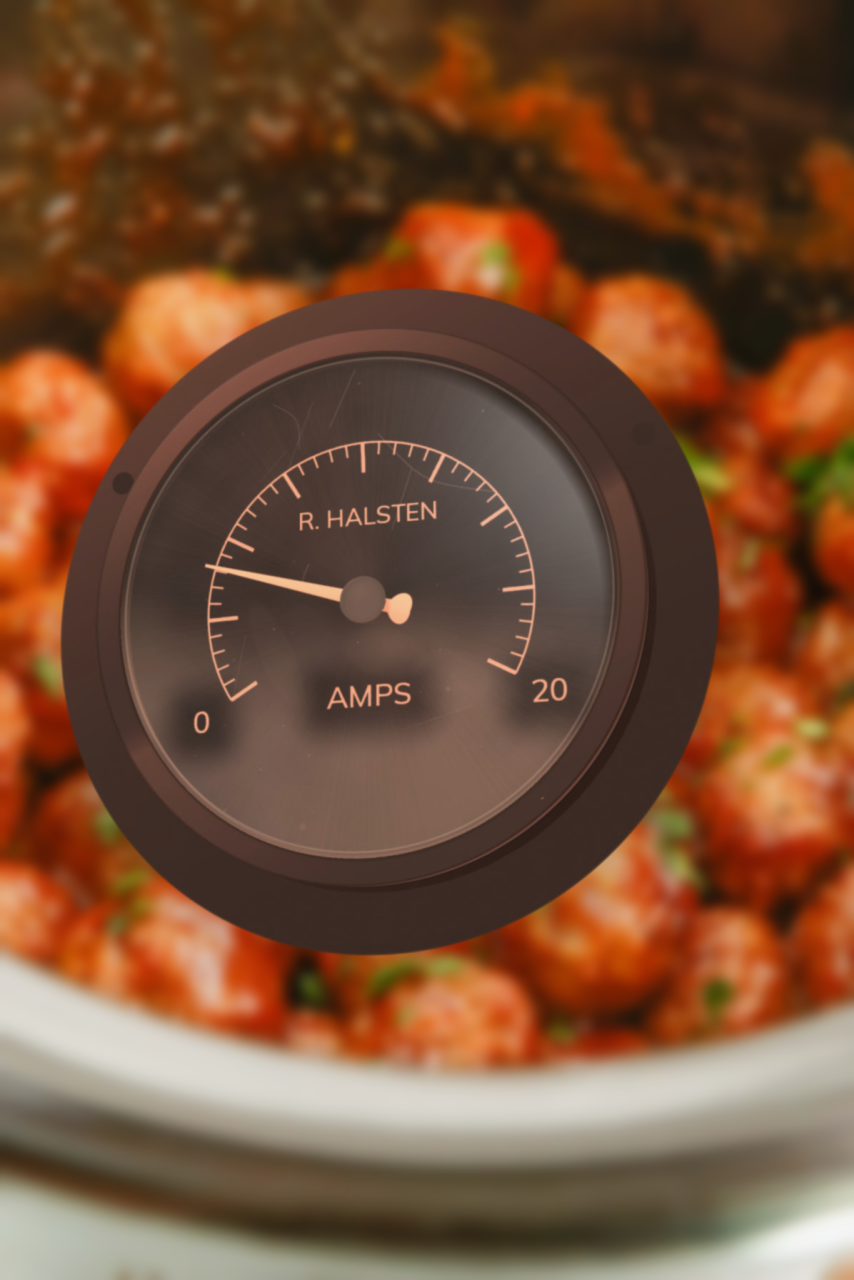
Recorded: 4,A
